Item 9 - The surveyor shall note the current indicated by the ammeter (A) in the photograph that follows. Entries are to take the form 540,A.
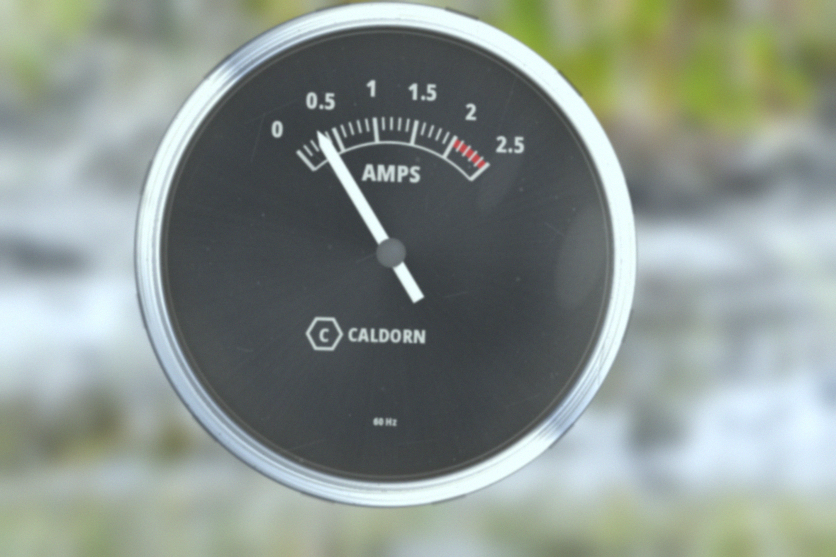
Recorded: 0.3,A
